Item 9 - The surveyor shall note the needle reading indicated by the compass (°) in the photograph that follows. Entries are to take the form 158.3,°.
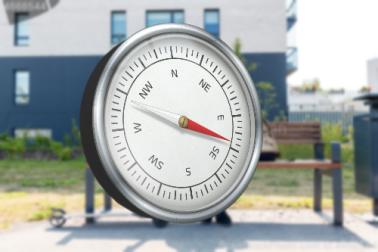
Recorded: 115,°
